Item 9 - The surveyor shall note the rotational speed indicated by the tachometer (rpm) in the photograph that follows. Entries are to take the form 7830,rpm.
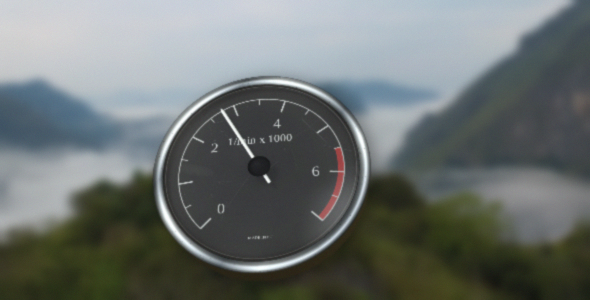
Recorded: 2750,rpm
